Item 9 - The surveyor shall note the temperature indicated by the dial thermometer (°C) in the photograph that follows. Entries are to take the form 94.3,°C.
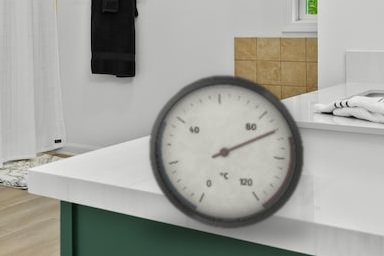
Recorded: 88,°C
